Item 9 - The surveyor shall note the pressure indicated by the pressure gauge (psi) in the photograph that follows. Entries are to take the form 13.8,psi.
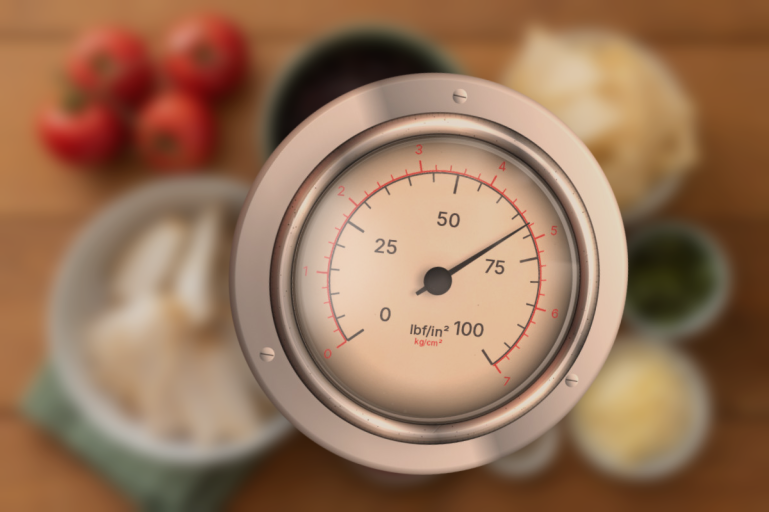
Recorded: 67.5,psi
